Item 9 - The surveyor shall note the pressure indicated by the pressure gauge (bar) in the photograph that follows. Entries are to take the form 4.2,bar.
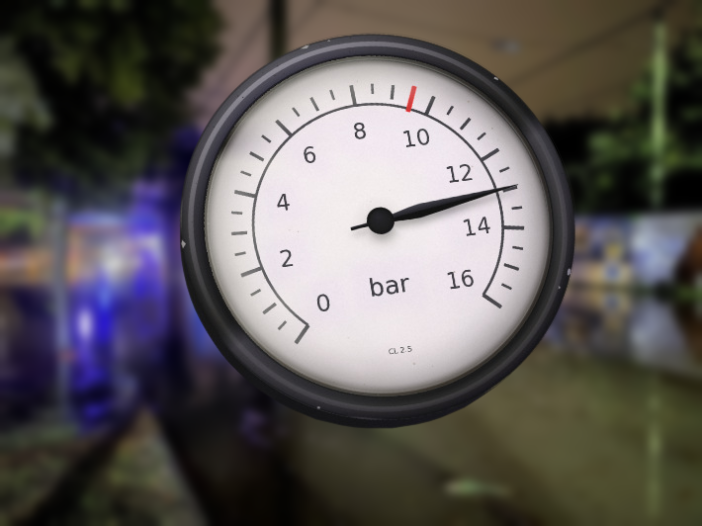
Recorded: 13,bar
